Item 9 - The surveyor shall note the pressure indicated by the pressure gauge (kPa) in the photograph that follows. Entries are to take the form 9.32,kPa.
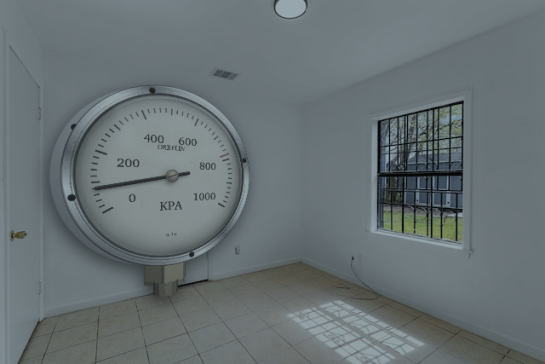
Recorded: 80,kPa
